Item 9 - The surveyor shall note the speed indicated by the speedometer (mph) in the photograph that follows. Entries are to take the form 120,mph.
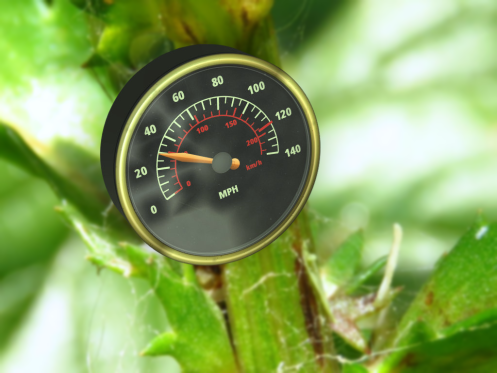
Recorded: 30,mph
